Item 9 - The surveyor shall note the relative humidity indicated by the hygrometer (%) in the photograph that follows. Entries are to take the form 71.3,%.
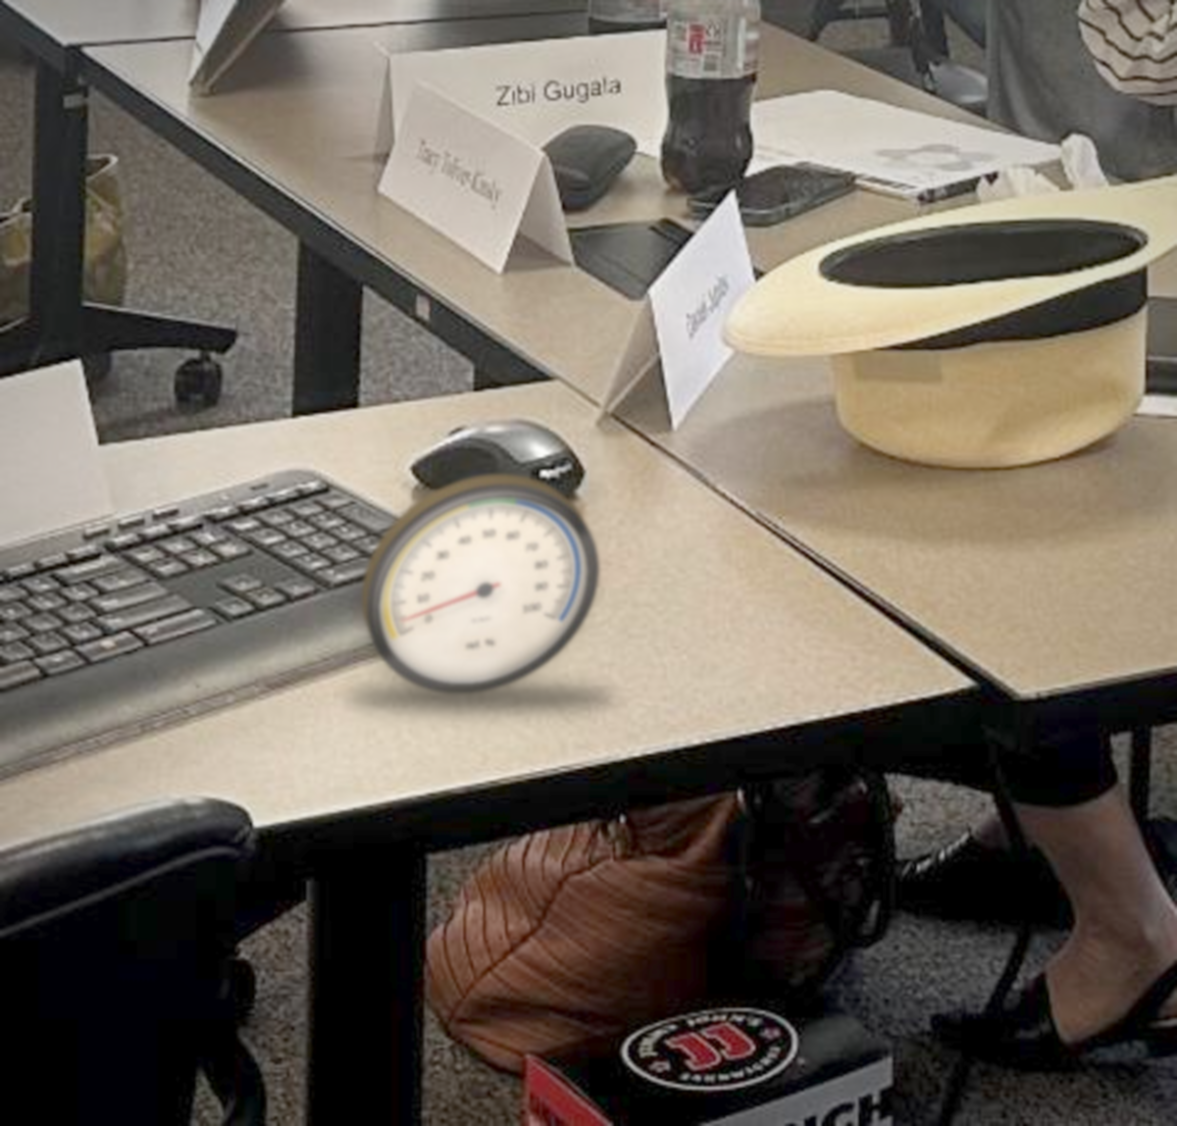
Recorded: 5,%
